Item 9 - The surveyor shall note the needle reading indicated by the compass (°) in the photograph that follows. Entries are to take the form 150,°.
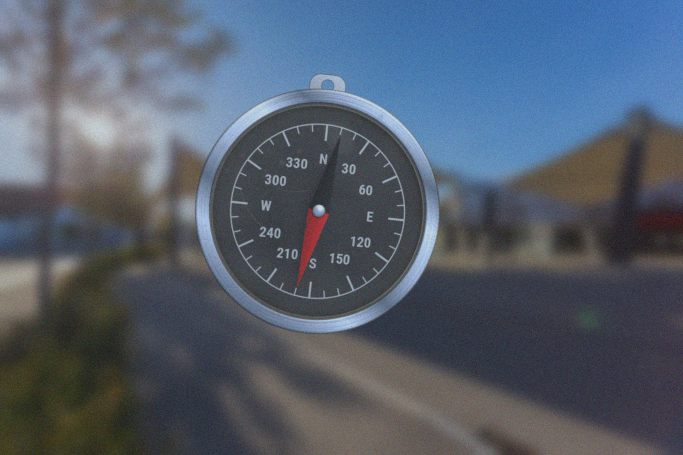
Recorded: 190,°
